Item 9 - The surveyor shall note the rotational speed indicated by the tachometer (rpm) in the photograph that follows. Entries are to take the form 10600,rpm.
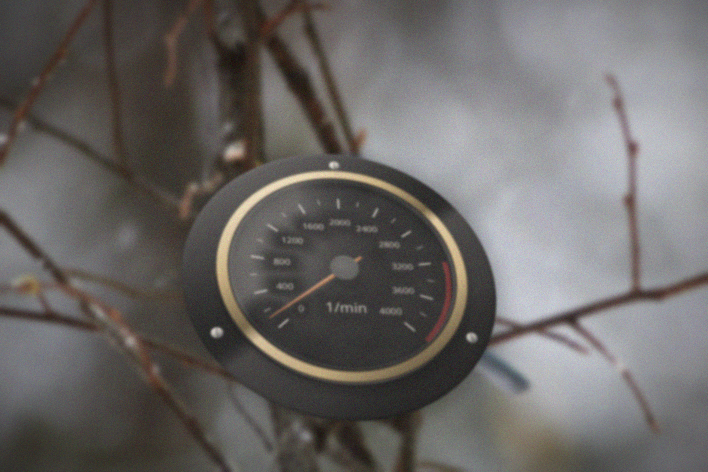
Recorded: 100,rpm
